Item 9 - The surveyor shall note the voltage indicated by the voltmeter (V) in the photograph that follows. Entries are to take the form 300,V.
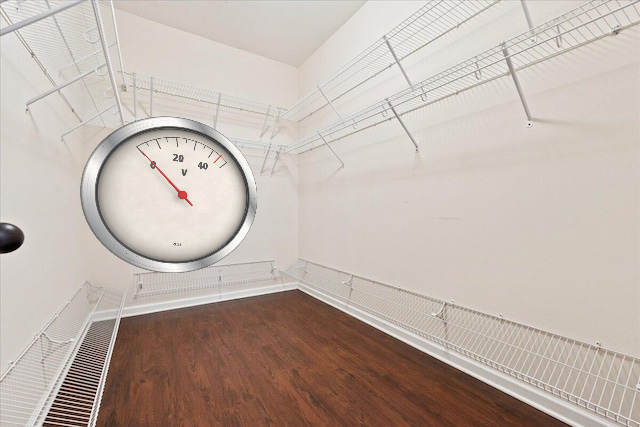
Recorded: 0,V
